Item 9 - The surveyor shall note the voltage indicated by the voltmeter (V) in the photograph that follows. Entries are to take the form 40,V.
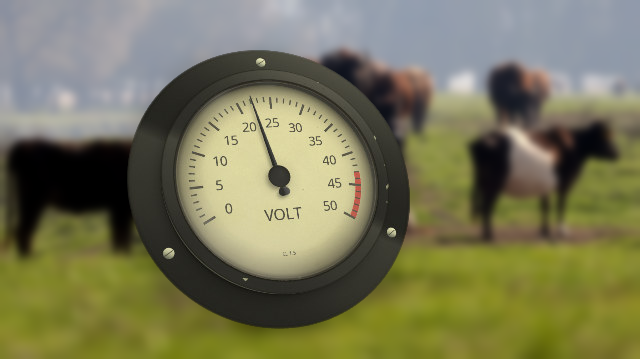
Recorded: 22,V
